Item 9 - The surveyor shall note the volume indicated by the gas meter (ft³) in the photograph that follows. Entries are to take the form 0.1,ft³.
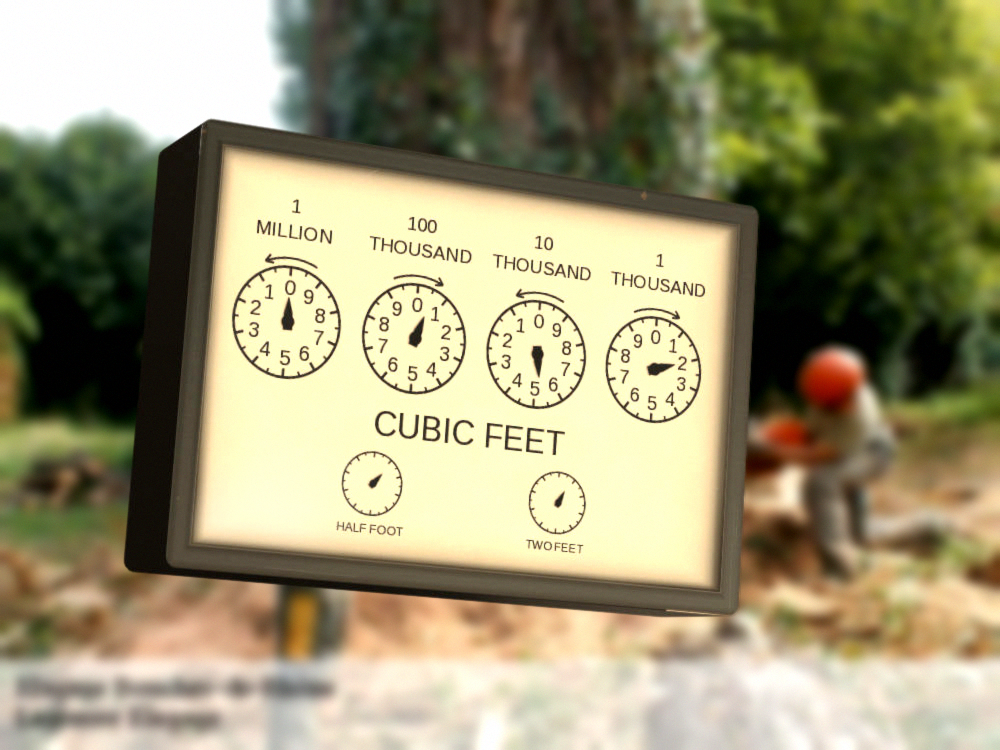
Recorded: 5200,ft³
